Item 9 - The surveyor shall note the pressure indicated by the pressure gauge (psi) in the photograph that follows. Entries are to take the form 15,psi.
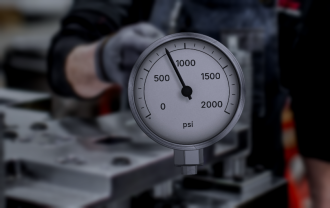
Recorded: 800,psi
